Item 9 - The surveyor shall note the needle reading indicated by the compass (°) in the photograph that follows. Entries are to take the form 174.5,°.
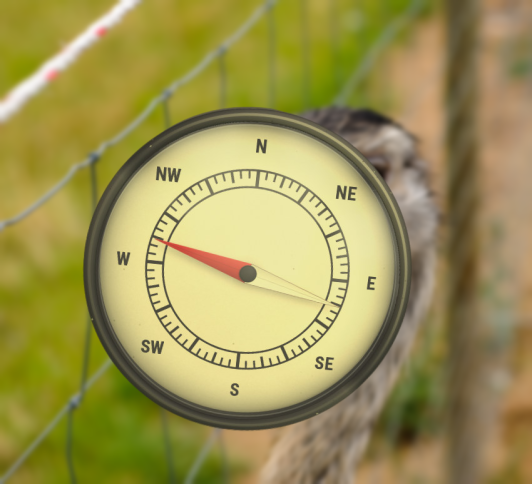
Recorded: 285,°
